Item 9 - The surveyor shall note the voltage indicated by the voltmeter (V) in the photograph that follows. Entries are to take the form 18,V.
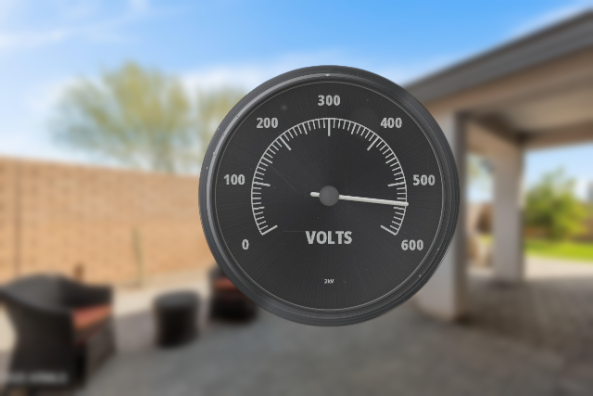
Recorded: 540,V
